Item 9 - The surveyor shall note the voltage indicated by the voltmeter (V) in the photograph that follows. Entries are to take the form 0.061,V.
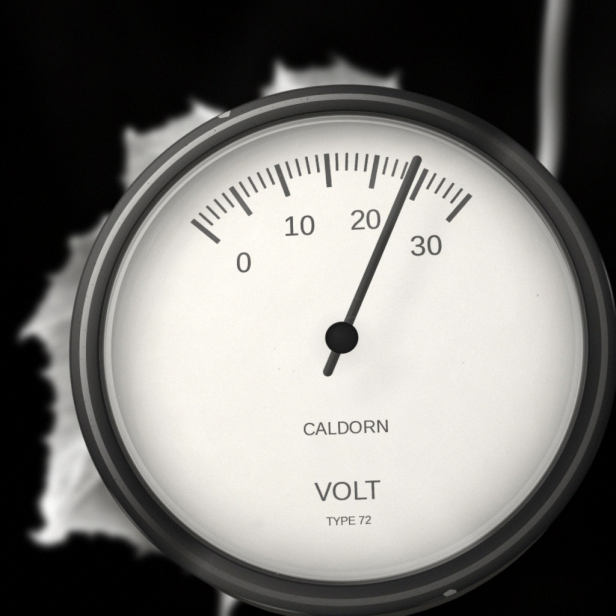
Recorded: 24,V
